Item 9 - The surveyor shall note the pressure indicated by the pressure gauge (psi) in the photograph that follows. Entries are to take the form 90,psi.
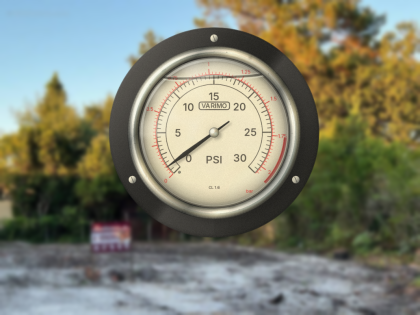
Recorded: 1,psi
